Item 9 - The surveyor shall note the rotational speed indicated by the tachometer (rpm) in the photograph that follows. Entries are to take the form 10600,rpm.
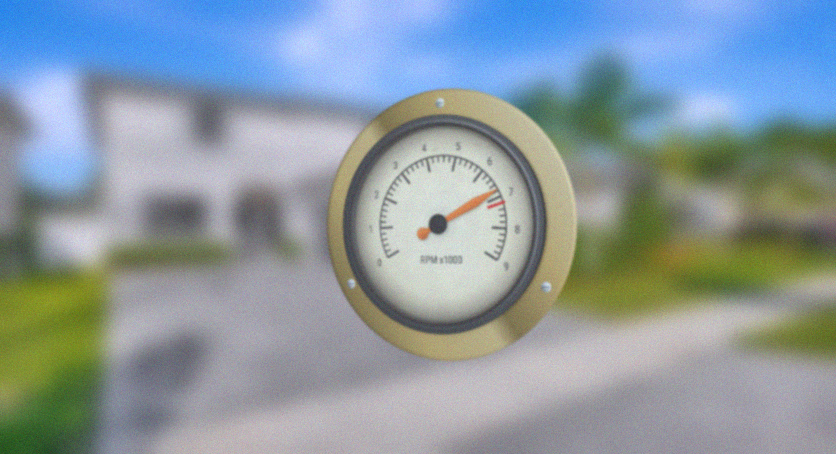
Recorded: 6800,rpm
